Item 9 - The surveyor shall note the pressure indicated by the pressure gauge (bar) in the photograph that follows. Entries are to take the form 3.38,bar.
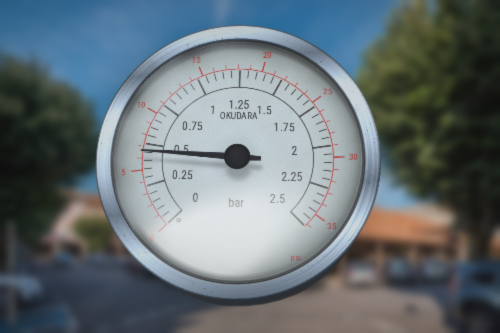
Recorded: 0.45,bar
